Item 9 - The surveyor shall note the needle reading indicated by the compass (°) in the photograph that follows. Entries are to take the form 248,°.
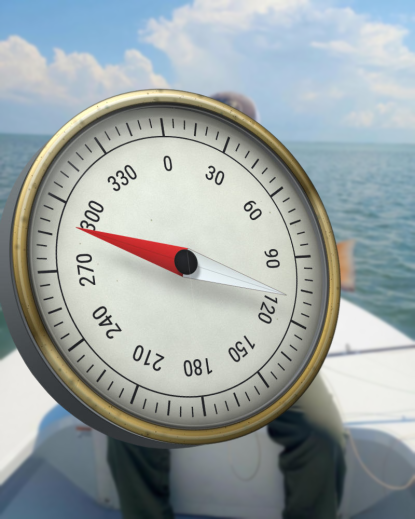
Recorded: 290,°
